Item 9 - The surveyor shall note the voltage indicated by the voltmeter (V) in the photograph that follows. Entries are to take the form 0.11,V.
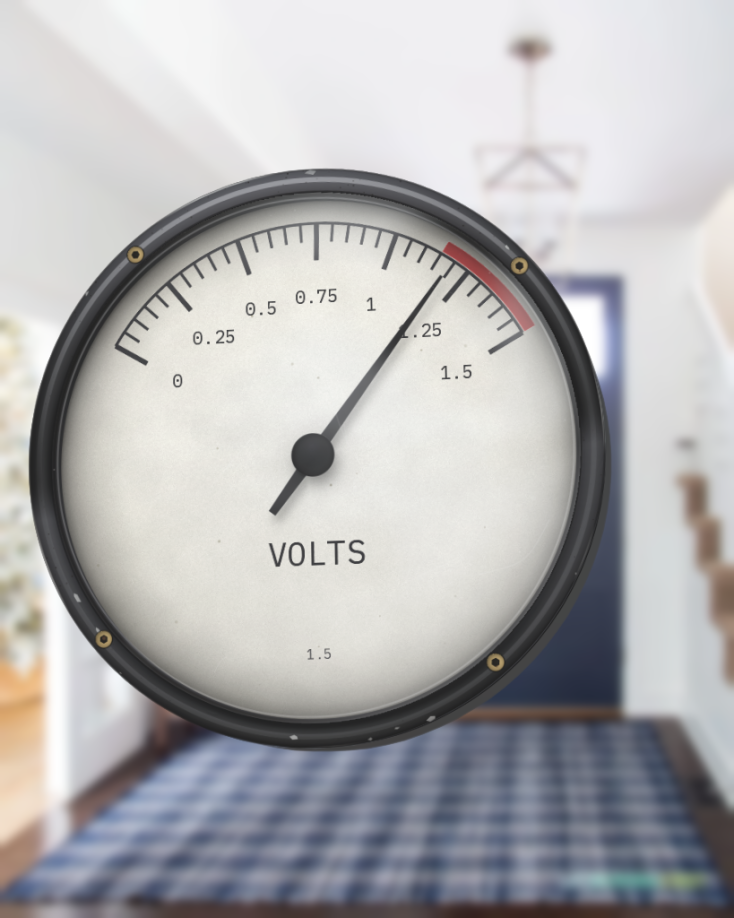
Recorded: 1.2,V
